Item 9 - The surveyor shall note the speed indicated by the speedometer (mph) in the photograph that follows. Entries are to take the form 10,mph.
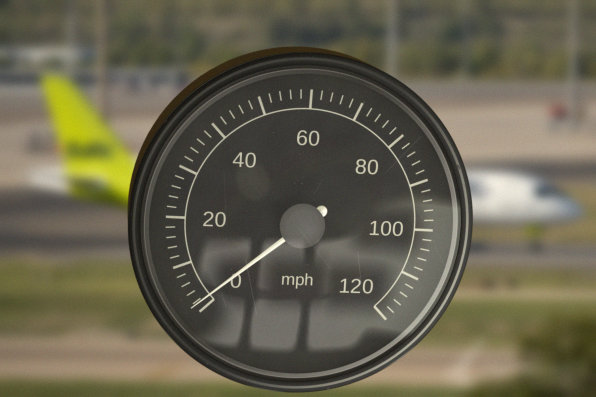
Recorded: 2,mph
